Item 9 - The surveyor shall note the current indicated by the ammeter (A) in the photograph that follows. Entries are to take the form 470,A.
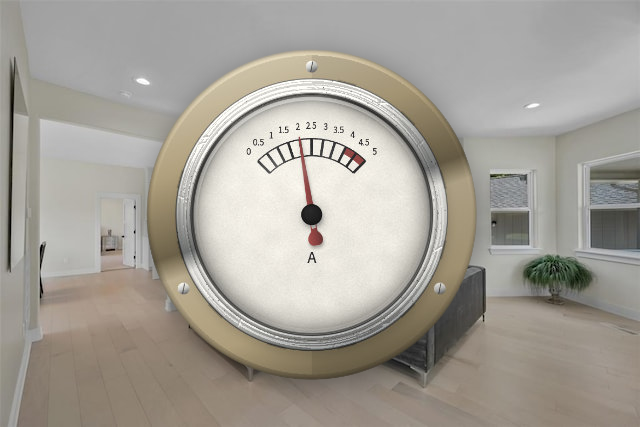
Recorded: 2,A
